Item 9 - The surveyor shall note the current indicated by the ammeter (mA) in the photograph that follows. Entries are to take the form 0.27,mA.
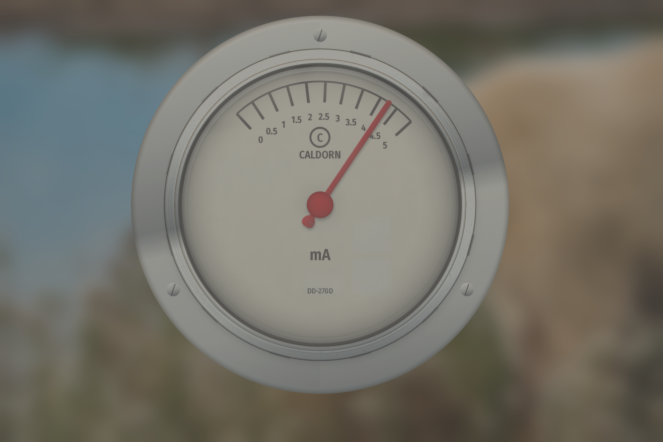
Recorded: 4.25,mA
